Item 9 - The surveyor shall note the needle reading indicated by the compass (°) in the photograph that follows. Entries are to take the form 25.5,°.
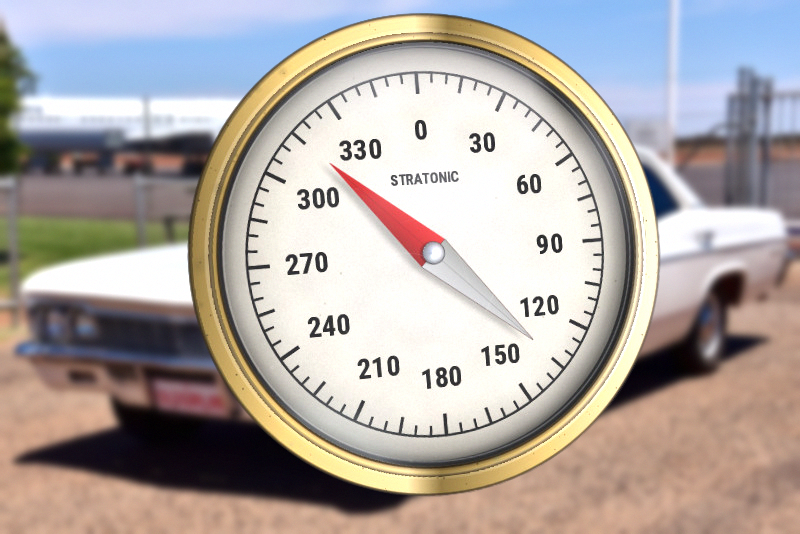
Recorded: 315,°
